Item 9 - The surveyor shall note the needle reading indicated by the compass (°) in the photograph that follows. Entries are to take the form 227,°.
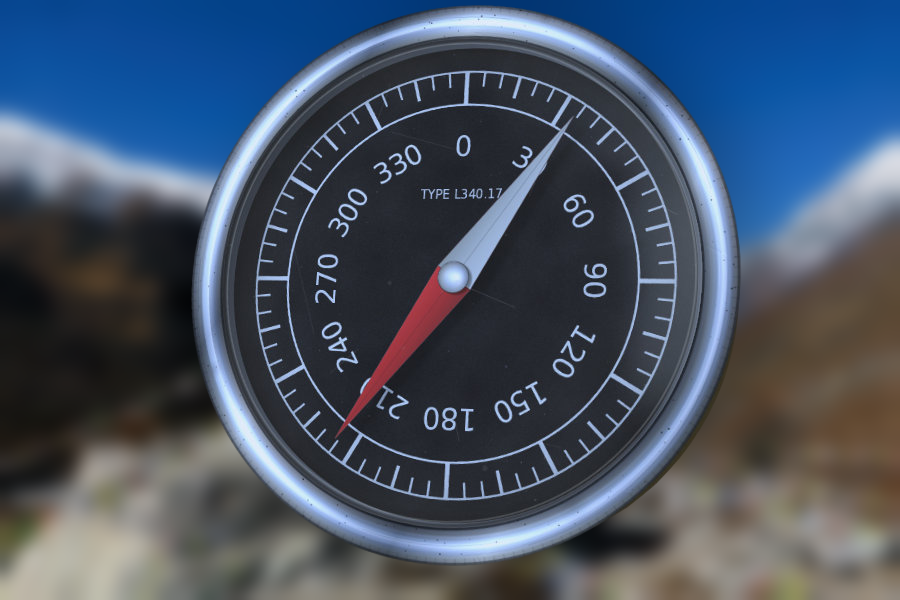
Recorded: 215,°
